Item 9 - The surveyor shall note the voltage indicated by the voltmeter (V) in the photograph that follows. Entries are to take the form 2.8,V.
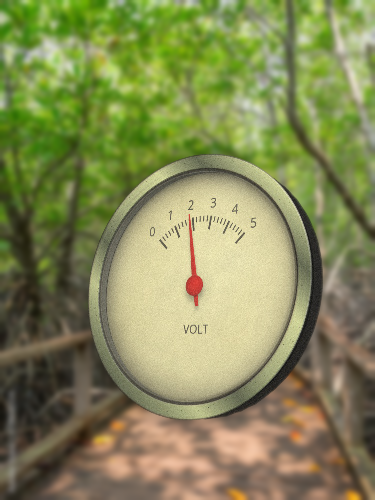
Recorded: 2,V
